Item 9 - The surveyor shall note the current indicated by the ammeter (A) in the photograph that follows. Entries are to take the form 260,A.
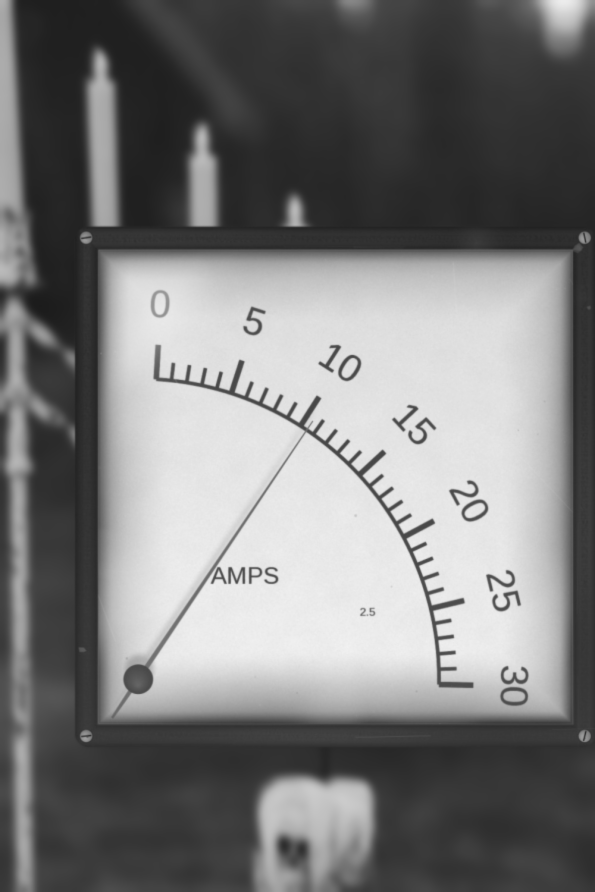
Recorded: 10.5,A
